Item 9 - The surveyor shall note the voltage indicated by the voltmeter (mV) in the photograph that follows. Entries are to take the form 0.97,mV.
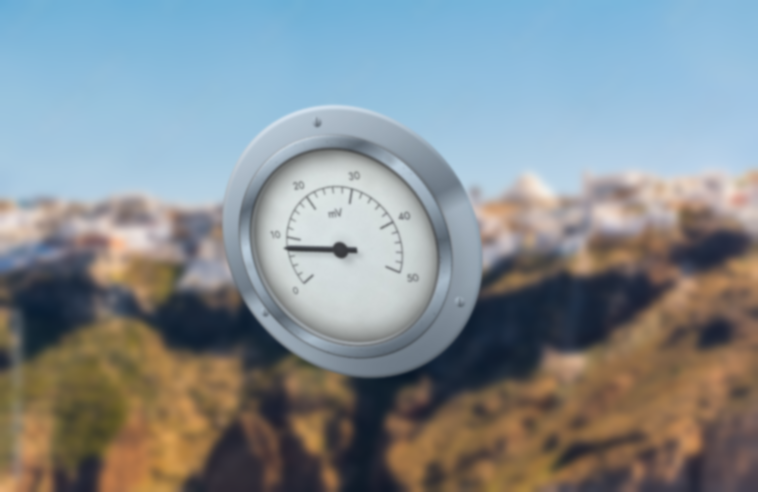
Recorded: 8,mV
